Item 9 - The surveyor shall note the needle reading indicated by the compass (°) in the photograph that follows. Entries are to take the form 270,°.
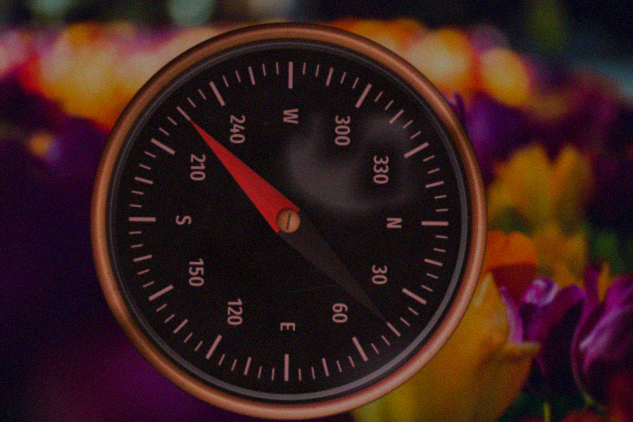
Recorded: 225,°
